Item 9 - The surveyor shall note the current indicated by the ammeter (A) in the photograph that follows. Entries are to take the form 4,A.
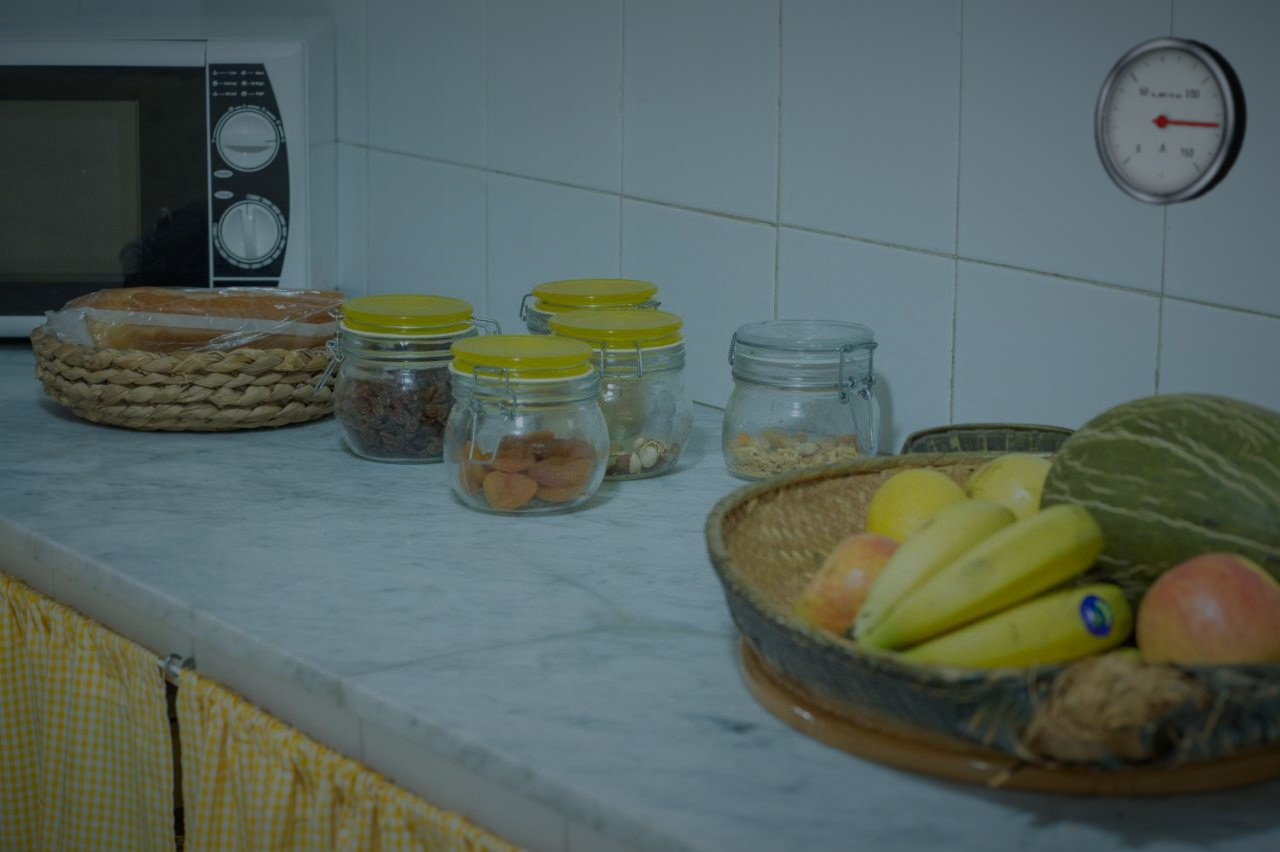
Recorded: 125,A
